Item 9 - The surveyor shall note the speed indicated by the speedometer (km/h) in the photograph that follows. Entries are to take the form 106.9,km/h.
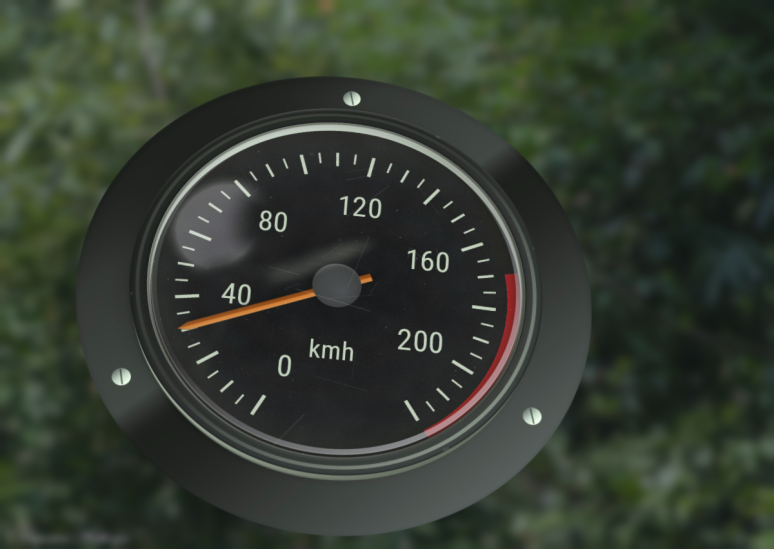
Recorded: 30,km/h
